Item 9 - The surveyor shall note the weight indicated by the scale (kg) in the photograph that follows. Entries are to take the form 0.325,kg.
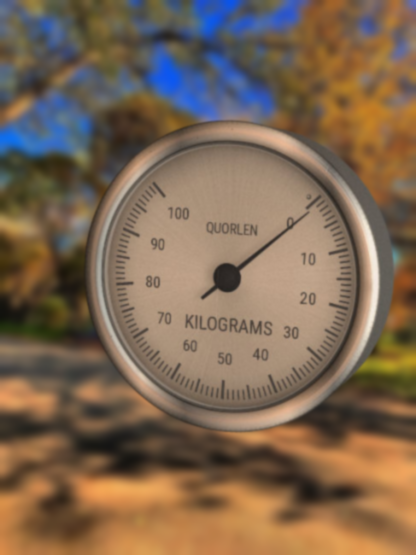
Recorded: 1,kg
